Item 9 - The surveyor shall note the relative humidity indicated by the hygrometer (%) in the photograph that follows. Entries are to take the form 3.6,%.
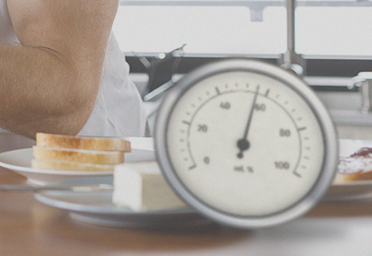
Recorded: 56,%
